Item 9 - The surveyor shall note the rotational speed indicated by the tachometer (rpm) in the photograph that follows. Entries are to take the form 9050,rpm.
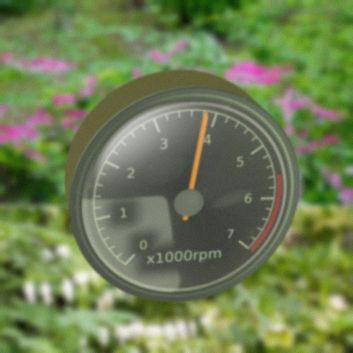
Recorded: 3800,rpm
